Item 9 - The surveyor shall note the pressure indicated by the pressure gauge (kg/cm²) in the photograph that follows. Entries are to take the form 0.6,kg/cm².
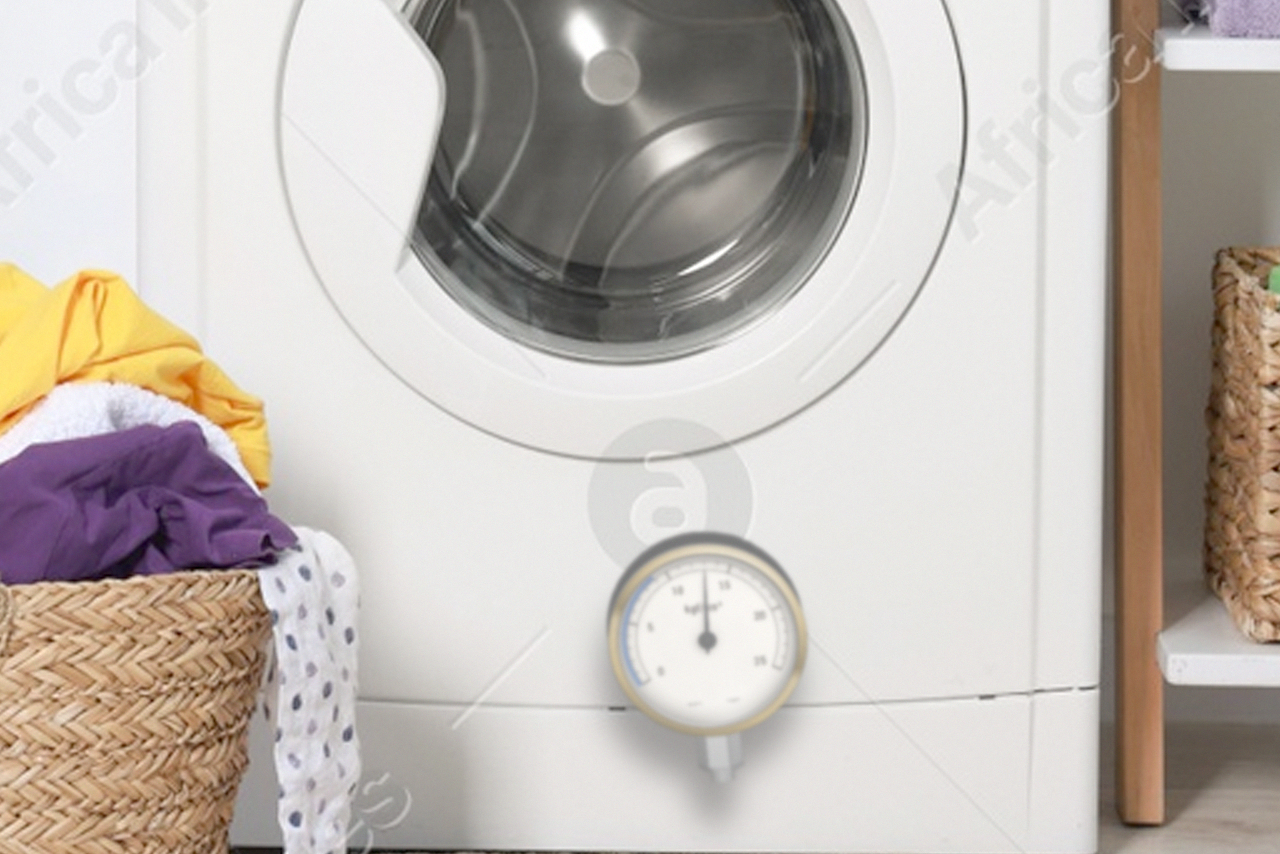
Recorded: 13,kg/cm²
